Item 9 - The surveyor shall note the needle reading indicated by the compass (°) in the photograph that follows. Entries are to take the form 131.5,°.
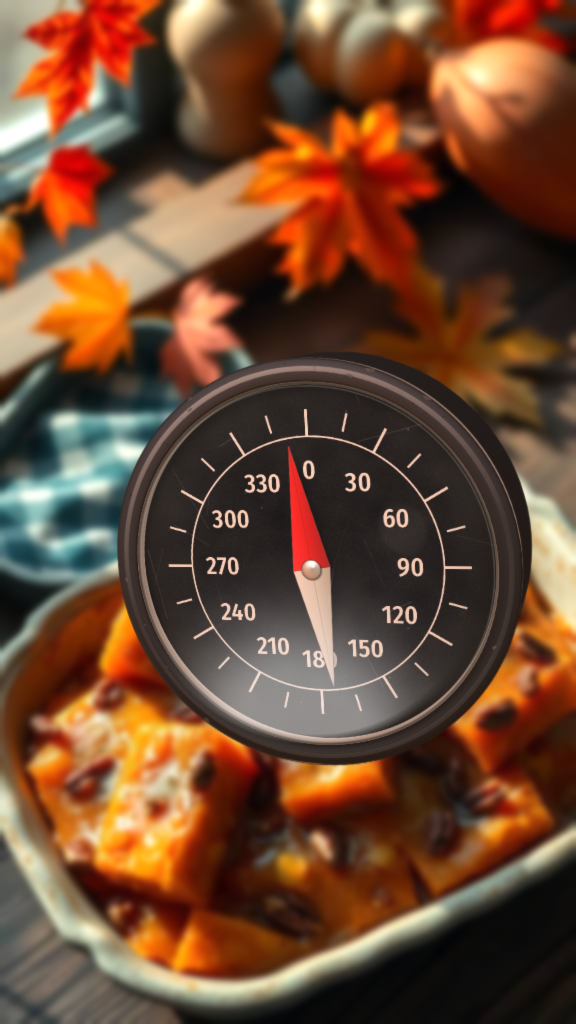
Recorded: 352.5,°
